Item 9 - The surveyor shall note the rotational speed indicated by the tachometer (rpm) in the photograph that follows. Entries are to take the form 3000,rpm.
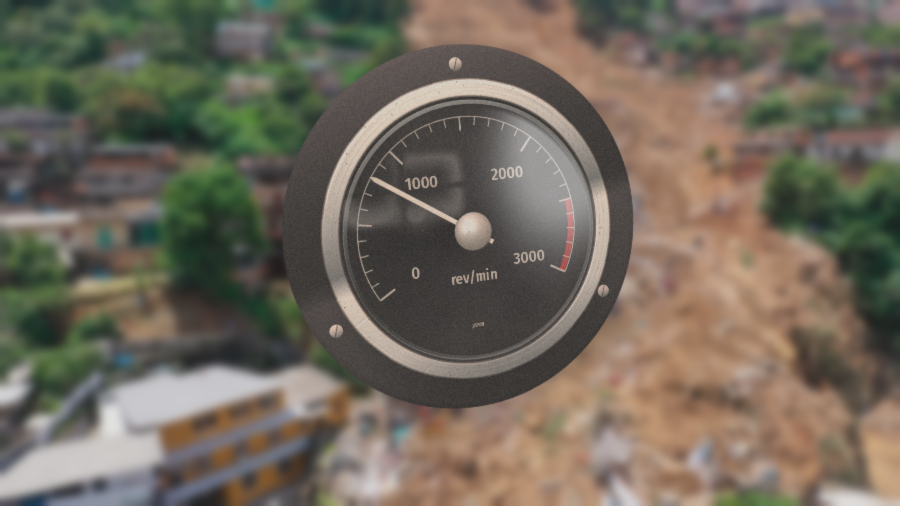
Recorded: 800,rpm
